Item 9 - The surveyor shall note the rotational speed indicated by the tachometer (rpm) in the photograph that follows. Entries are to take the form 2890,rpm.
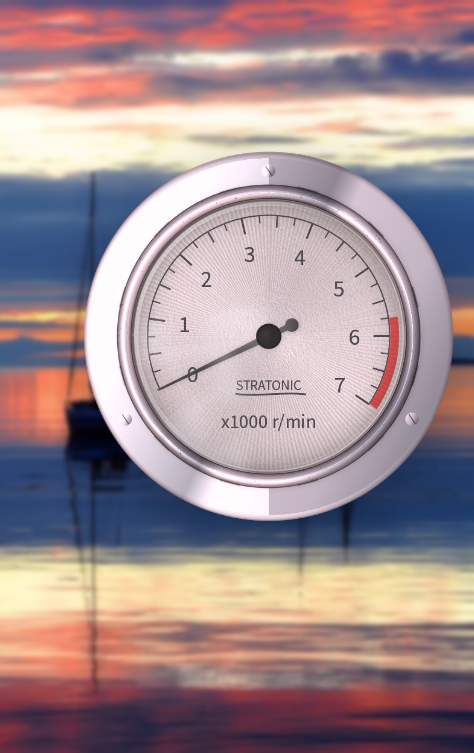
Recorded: 0,rpm
